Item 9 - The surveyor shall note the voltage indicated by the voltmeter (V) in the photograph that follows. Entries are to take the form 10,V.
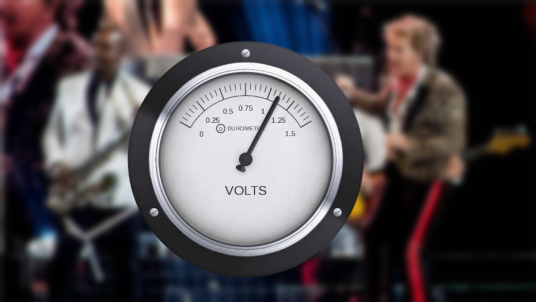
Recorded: 1.1,V
